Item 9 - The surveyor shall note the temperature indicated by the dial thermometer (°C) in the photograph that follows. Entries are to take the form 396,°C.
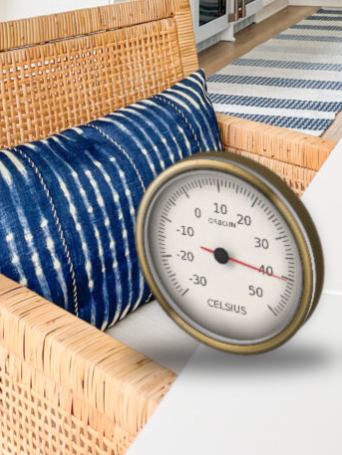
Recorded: 40,°C
